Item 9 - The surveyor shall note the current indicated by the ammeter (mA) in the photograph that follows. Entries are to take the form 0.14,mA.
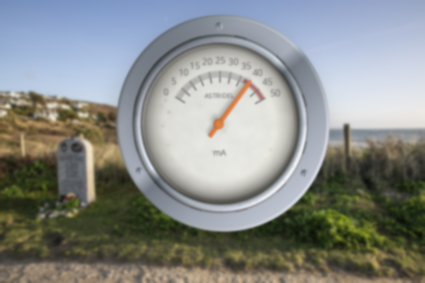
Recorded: 40,mA
